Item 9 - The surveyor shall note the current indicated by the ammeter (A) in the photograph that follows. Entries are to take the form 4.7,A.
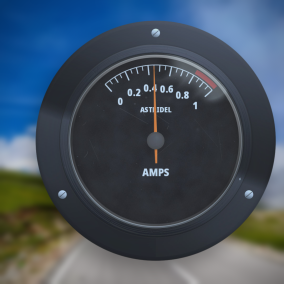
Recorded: 0.45,A
